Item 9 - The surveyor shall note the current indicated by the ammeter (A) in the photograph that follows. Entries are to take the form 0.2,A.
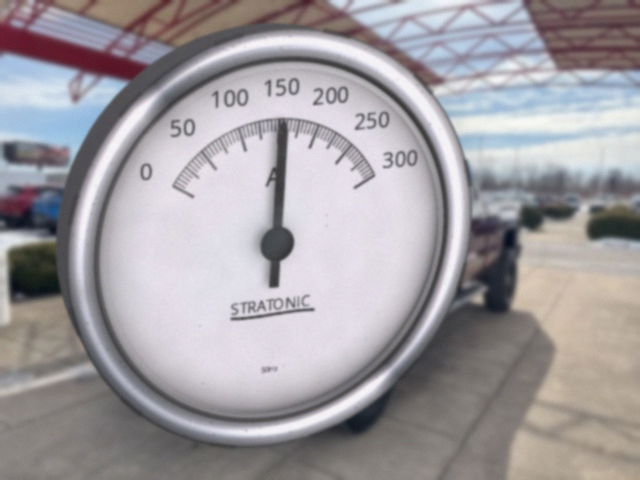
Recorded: 150,A
